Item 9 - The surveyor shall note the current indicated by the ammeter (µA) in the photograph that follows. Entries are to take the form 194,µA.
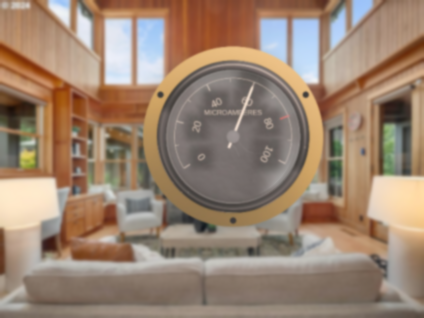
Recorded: 60,µA
